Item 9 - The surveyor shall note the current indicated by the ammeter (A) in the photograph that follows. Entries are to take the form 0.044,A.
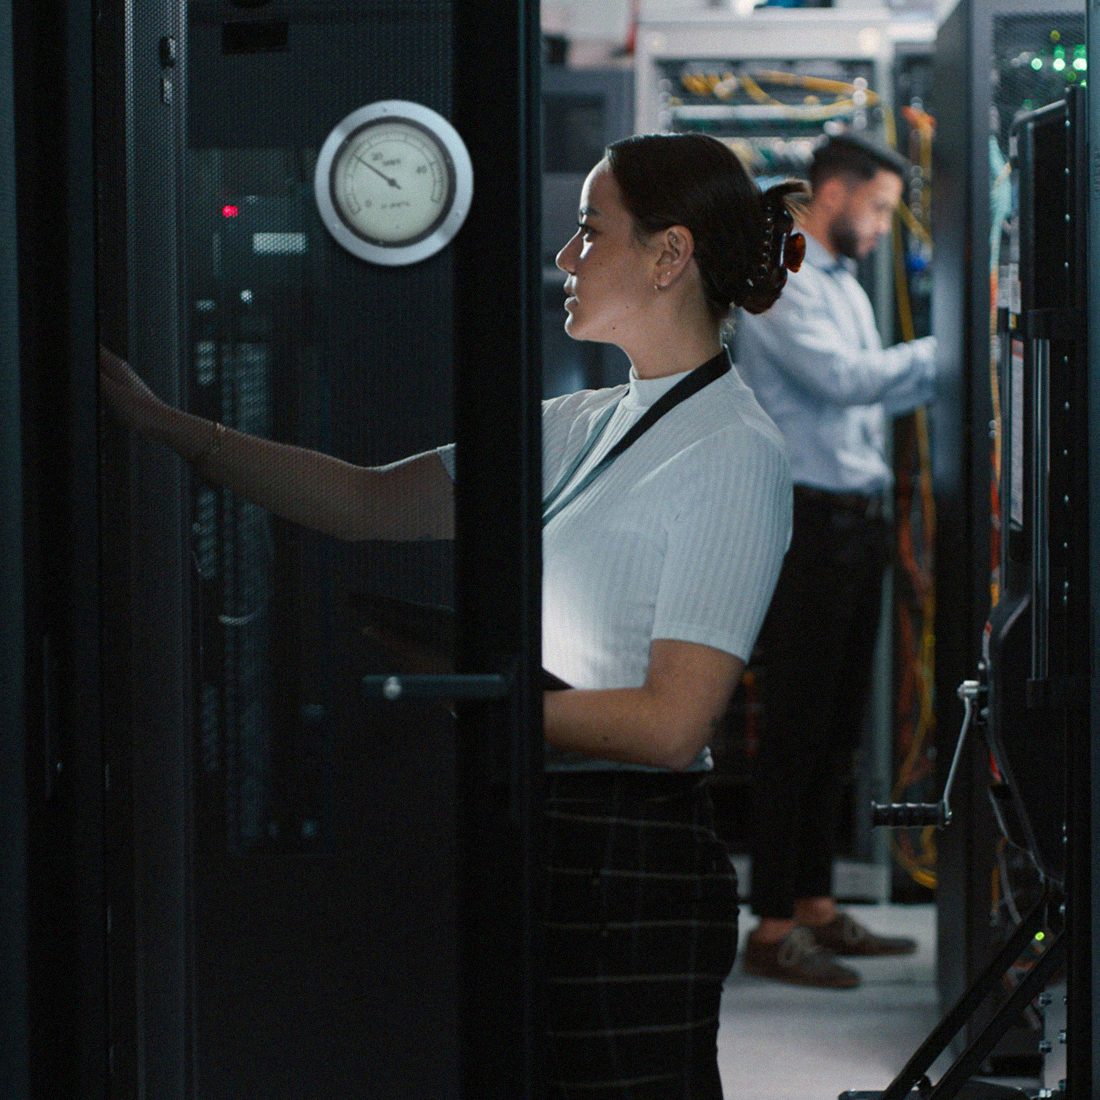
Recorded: 15,A
